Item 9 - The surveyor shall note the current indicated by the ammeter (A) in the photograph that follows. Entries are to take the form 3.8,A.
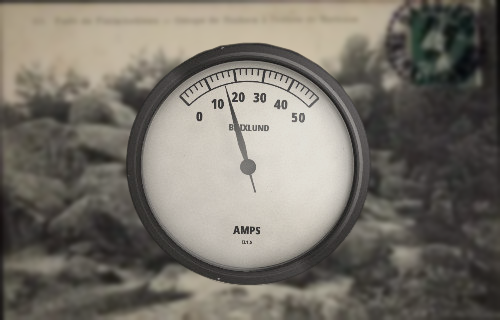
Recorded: 16,A
